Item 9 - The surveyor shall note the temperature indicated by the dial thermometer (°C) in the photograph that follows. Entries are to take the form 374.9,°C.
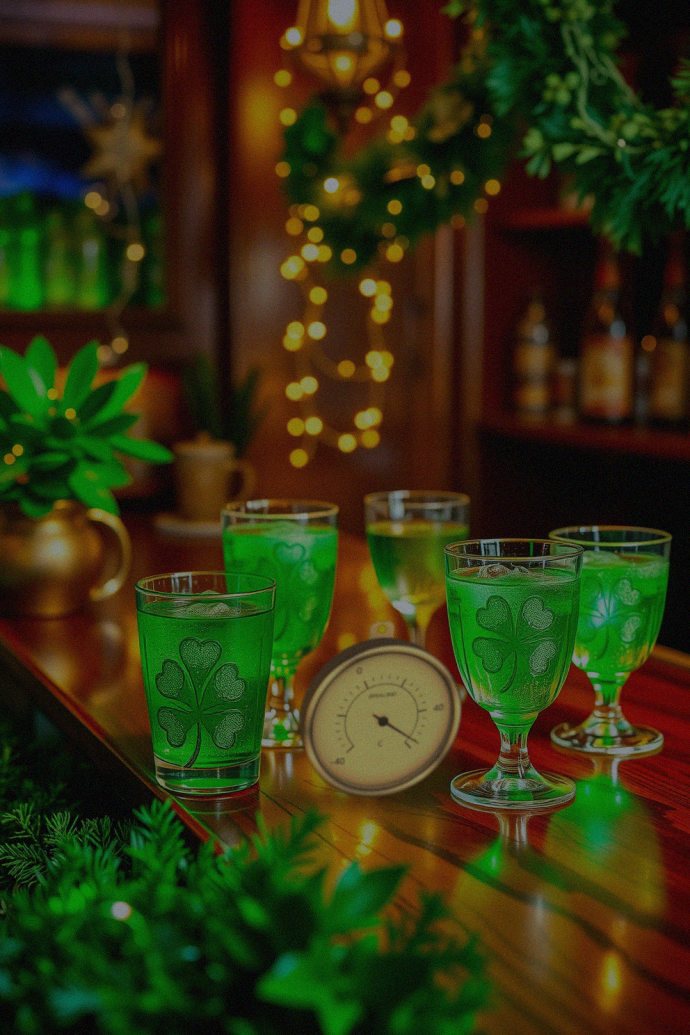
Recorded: 56,°C
